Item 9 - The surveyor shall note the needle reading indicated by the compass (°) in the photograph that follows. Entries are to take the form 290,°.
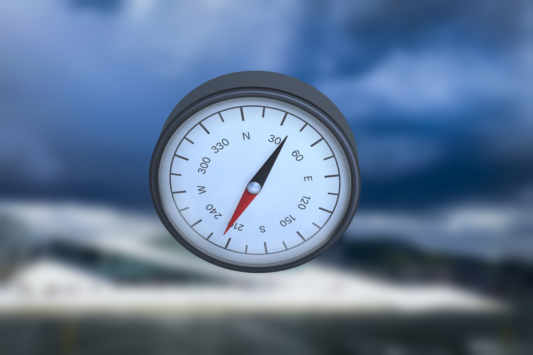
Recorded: 217.5,°
